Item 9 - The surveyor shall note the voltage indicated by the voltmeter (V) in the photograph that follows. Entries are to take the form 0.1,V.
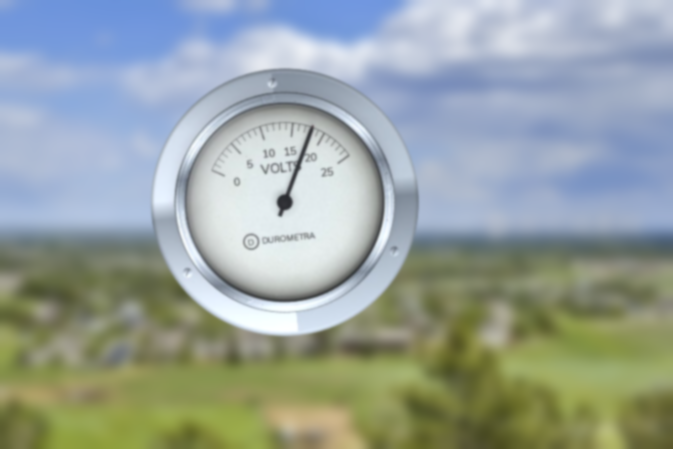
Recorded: 18,V
